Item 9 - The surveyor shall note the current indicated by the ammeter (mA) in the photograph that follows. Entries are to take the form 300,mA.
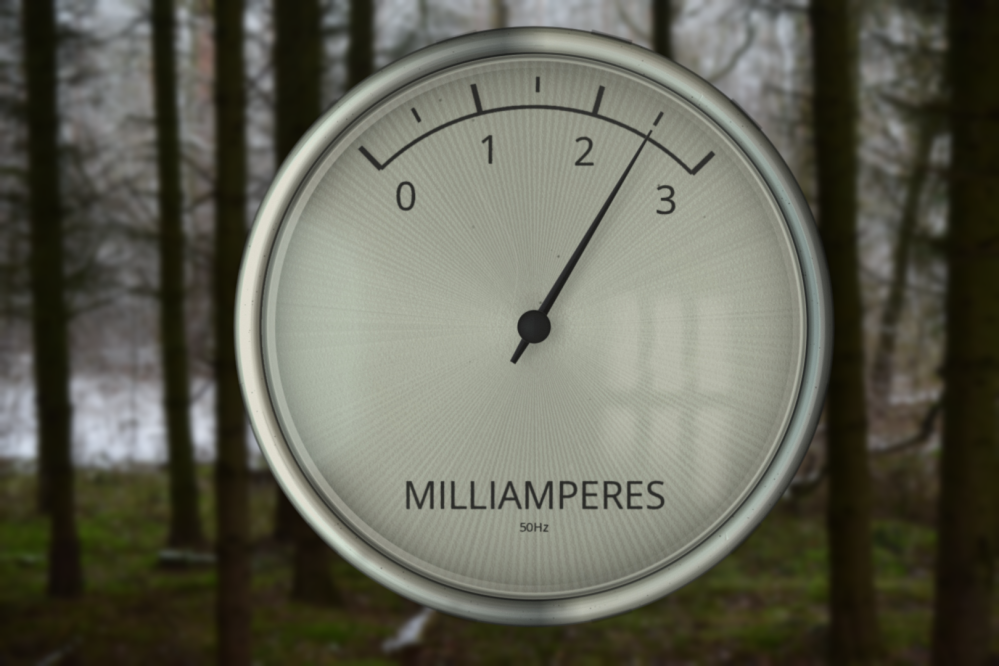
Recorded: 2.5,mA
